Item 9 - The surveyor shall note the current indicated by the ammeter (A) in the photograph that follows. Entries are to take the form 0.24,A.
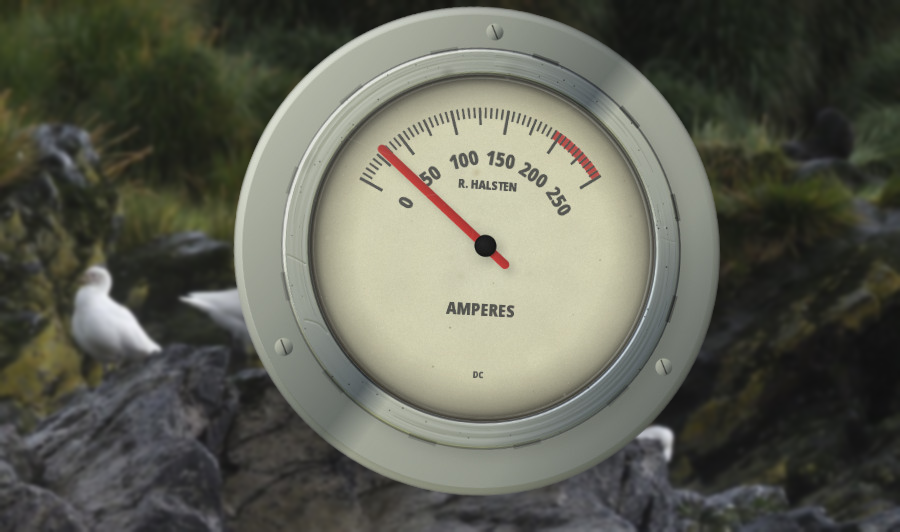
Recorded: 30,A
